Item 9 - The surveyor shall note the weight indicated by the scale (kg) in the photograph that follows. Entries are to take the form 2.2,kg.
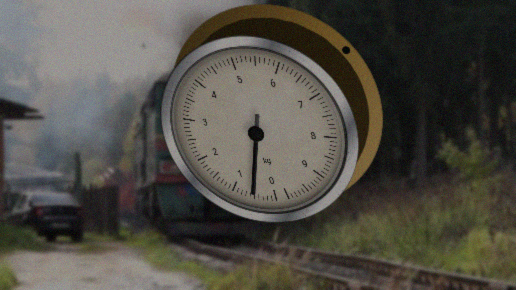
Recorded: 0.5,kg
